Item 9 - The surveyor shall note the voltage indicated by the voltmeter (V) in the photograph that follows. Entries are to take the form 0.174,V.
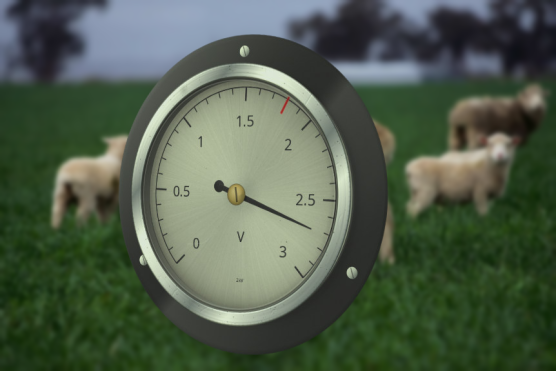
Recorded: 2.7,V
